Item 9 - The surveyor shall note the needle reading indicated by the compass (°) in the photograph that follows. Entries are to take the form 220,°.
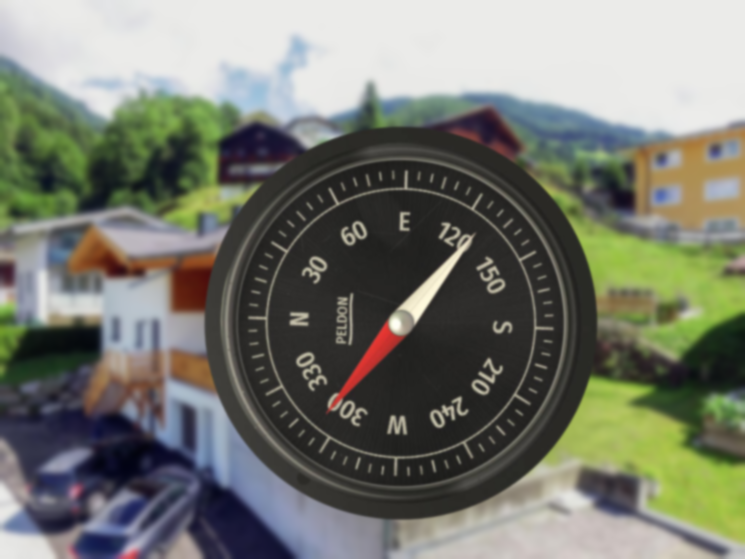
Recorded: 307.5,°
